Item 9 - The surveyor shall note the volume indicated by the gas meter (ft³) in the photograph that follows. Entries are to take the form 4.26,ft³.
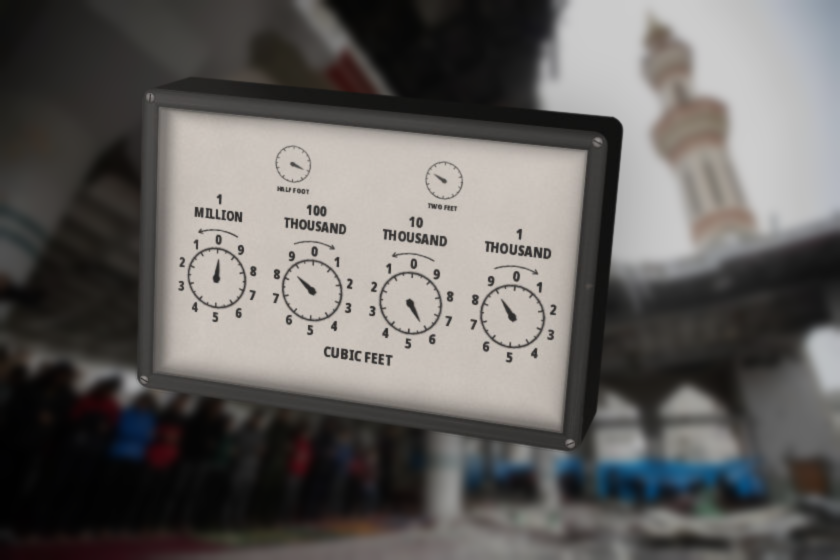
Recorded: 985900,ft³
